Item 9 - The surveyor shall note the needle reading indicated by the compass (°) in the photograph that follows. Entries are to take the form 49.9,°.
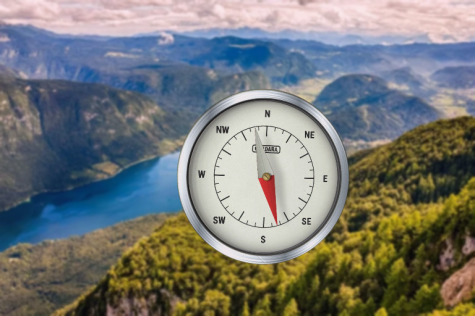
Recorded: 165,°
